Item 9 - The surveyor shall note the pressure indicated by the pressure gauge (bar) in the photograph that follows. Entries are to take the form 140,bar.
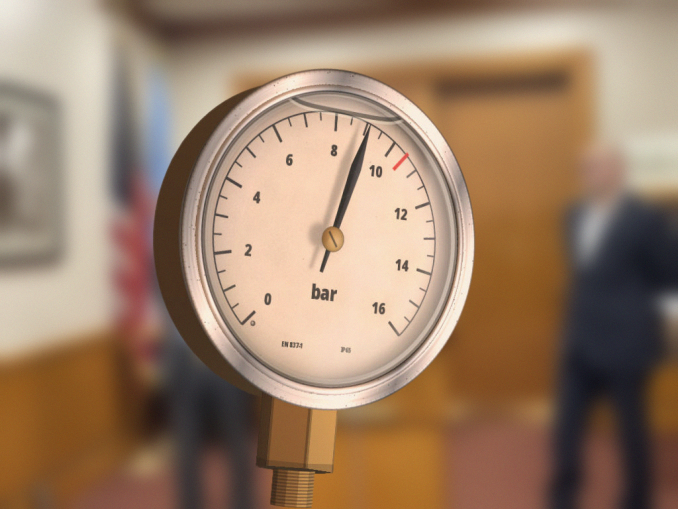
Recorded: 9,bar
